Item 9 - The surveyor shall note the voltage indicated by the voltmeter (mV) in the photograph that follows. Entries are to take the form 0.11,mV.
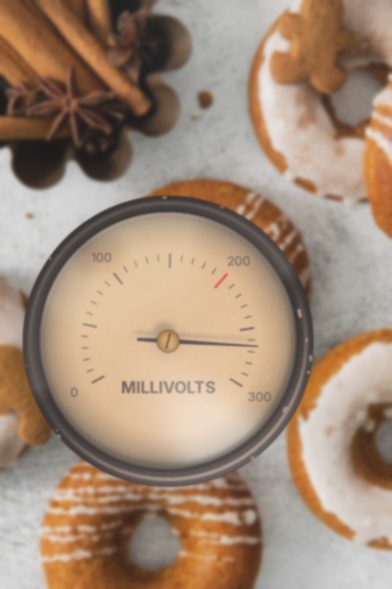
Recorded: 265,mV
